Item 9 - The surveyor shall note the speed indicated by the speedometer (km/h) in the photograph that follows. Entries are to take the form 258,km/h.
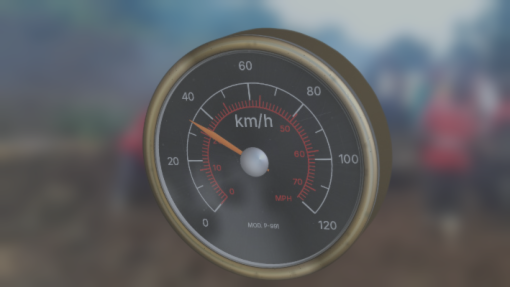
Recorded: 35,km/h
